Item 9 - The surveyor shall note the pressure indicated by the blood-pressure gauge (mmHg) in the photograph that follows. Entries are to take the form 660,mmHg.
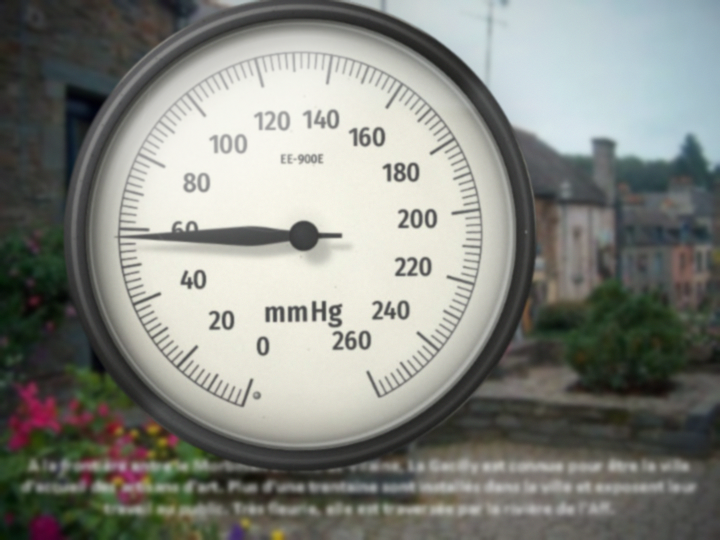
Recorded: 58,mmHg
